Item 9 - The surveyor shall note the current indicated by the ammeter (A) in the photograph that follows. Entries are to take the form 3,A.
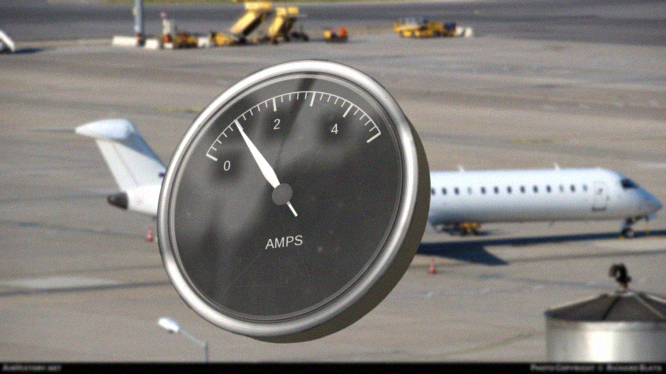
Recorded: 1,A
